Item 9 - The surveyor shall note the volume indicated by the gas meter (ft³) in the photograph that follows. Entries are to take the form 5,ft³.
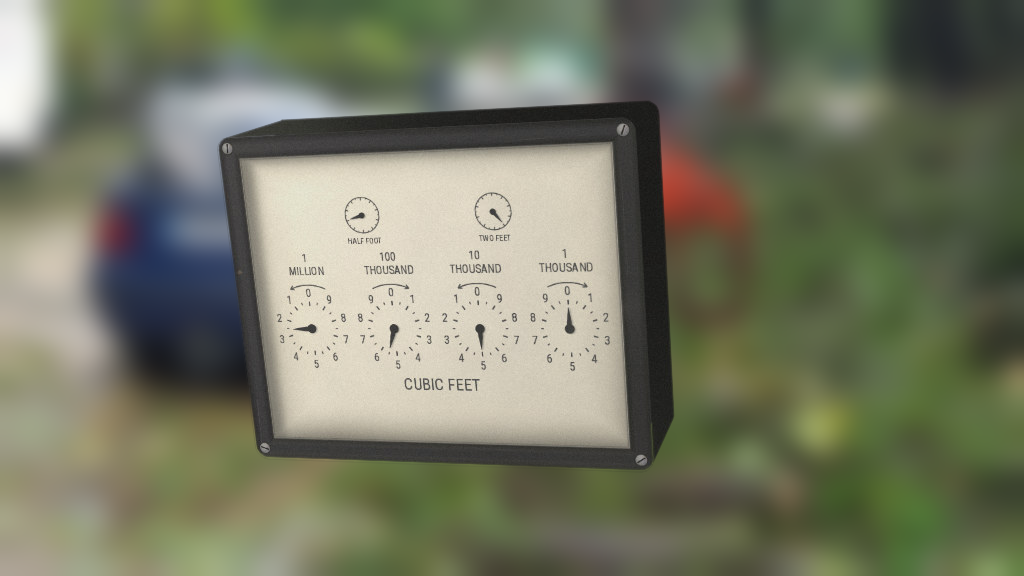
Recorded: 255000,ft³
